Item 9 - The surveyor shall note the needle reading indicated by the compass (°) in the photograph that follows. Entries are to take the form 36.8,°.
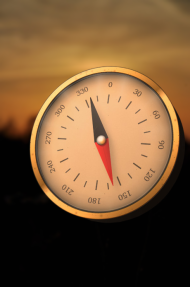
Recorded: 157.5,°
